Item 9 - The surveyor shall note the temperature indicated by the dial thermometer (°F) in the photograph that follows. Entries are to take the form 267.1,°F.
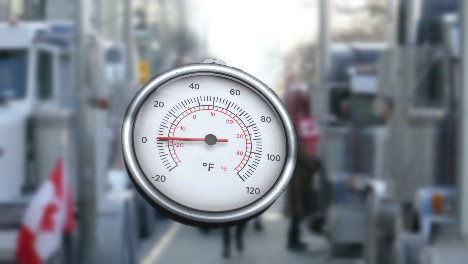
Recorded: 0,°F
